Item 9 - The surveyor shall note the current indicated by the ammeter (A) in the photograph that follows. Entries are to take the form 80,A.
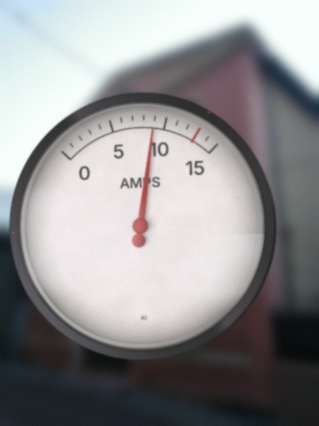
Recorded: 9,A
